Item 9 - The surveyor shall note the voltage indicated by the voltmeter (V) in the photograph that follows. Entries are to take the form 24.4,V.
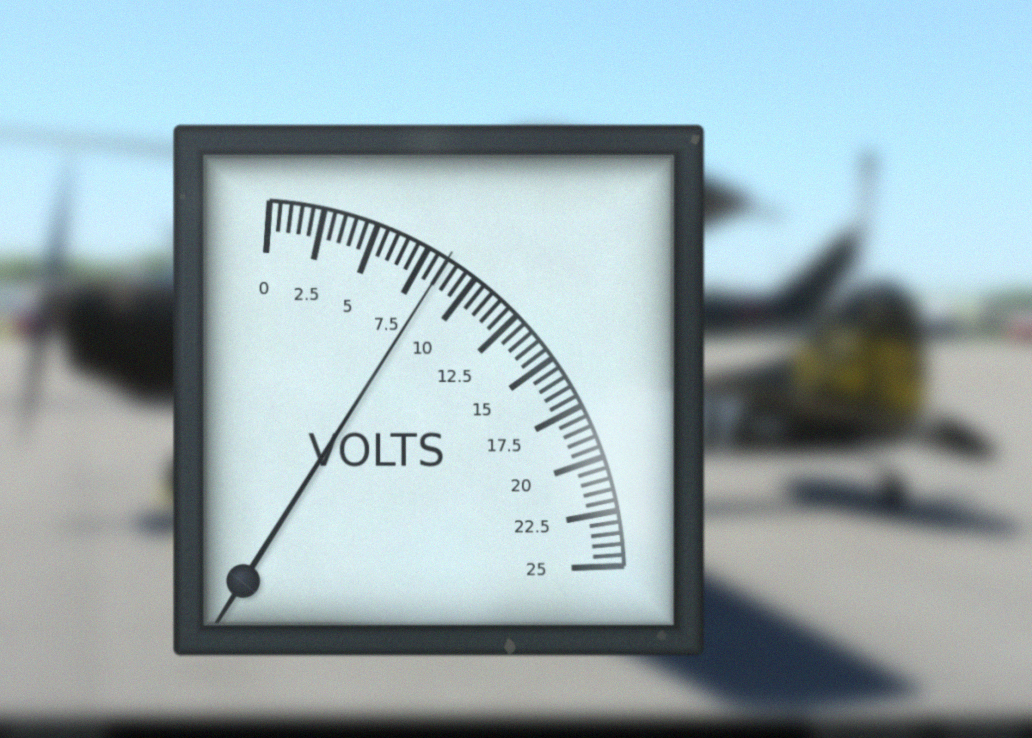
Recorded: 8.5,V
